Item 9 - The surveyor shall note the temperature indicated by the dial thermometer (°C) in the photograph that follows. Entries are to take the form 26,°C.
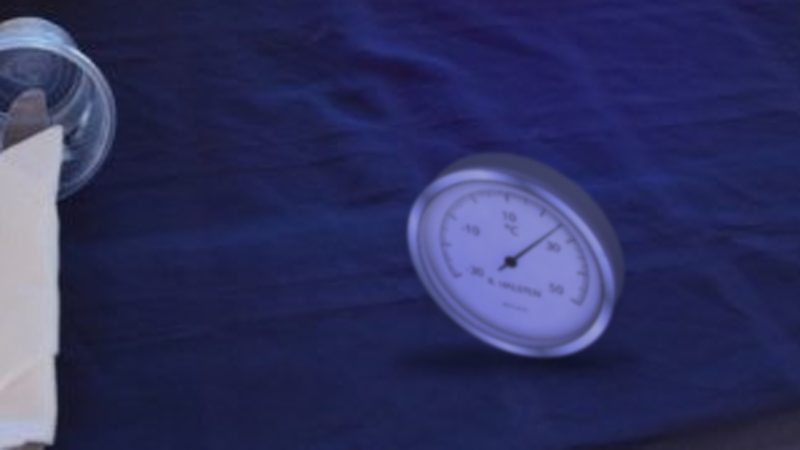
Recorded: 25,°C
